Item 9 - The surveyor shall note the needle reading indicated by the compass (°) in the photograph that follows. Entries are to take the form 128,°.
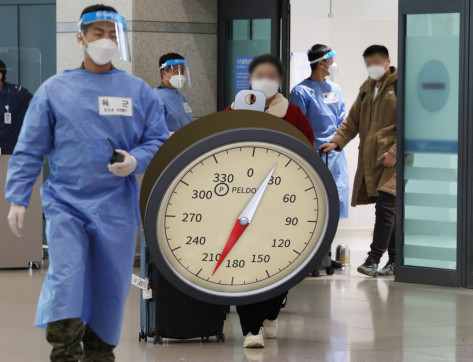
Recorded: 200,°
